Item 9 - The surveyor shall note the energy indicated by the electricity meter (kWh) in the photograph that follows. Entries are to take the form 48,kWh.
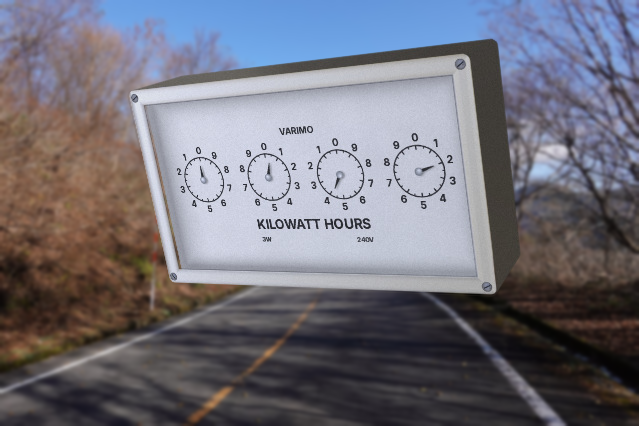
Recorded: 42,kWh
